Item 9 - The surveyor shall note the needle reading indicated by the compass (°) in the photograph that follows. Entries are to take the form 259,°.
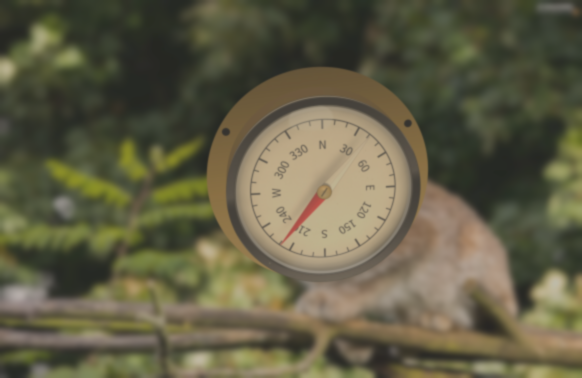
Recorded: 220,°
